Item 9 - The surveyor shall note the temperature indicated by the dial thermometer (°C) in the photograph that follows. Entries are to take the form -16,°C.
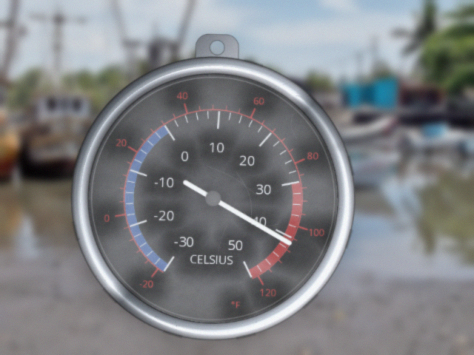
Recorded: 41,°C
